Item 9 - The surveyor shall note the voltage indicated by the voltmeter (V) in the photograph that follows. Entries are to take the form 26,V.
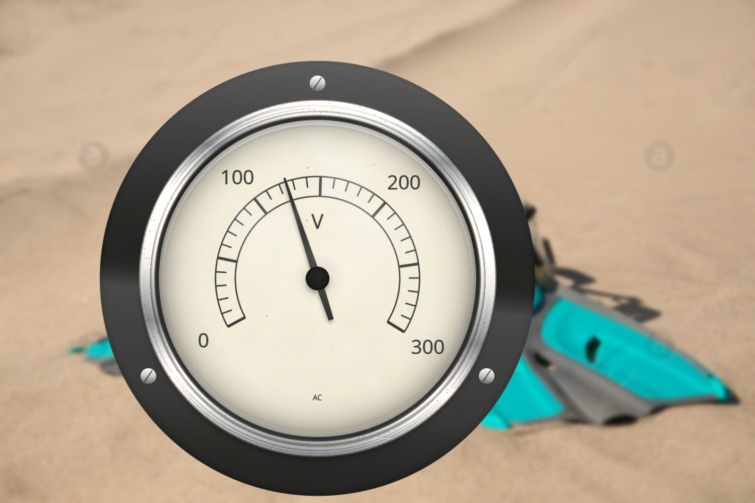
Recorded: 125,V
